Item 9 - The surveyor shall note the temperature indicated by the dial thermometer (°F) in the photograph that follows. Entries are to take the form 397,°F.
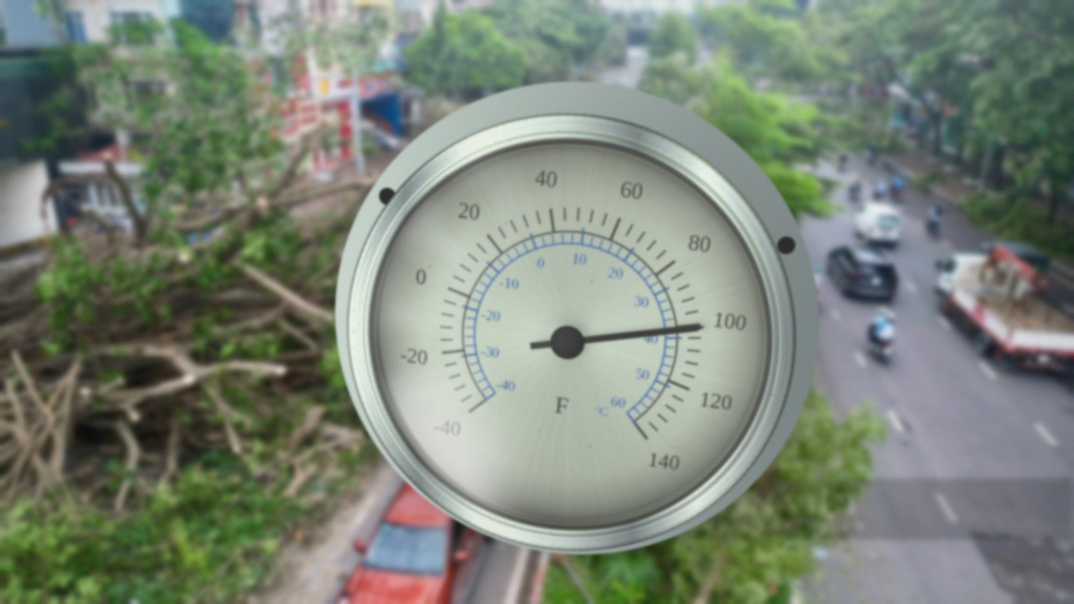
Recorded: 100,°F
